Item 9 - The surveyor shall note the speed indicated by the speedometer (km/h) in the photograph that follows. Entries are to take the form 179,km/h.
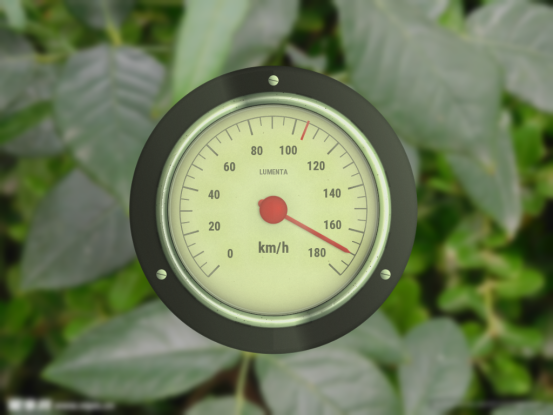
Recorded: 170,km/h
